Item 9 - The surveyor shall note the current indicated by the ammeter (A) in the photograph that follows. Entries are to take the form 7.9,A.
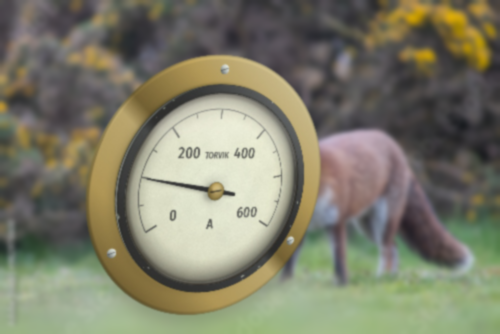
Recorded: 100,A
